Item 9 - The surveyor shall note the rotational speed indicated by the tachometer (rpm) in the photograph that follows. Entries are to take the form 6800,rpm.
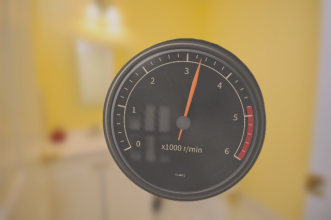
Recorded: 3300,rpm
